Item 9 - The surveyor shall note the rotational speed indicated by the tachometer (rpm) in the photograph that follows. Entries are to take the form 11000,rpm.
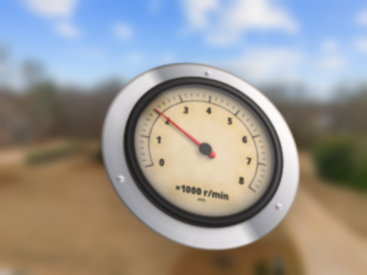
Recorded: 2000,rpm
